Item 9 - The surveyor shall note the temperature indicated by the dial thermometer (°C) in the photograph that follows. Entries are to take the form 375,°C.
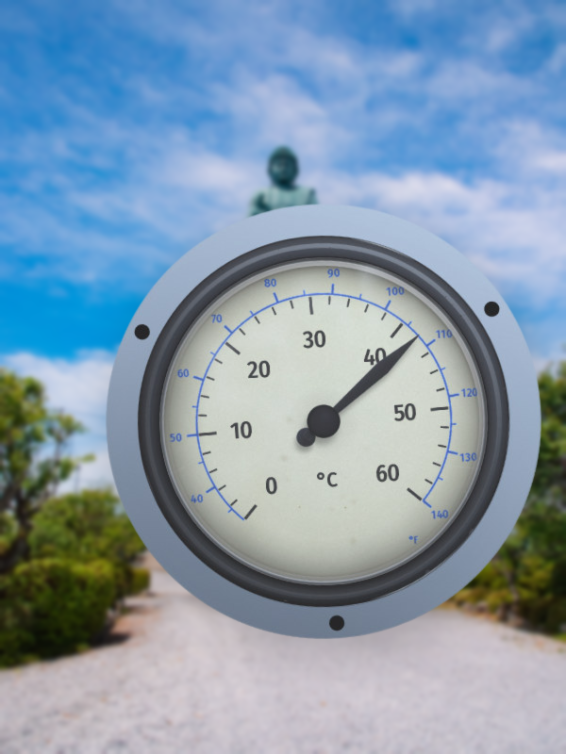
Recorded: 42,°C
